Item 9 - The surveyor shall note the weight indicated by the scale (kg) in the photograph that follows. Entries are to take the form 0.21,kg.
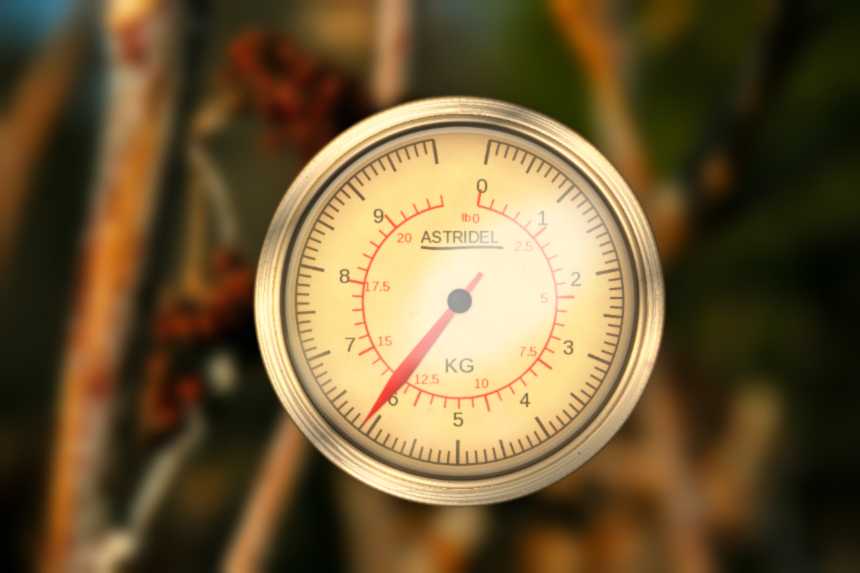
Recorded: 6.1,kg
